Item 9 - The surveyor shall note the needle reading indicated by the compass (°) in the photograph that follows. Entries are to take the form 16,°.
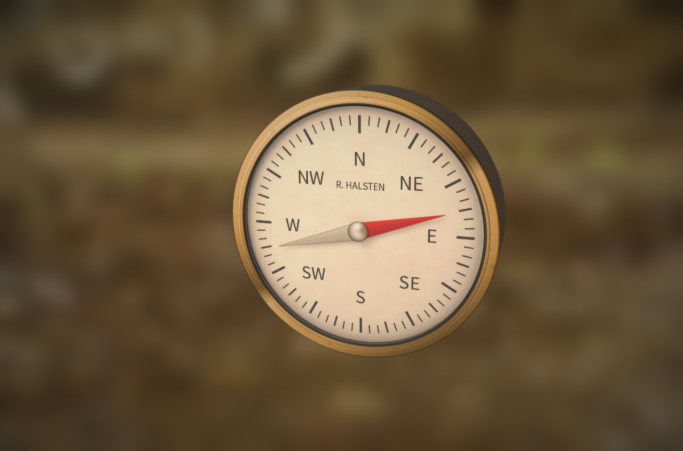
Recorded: 75,°
